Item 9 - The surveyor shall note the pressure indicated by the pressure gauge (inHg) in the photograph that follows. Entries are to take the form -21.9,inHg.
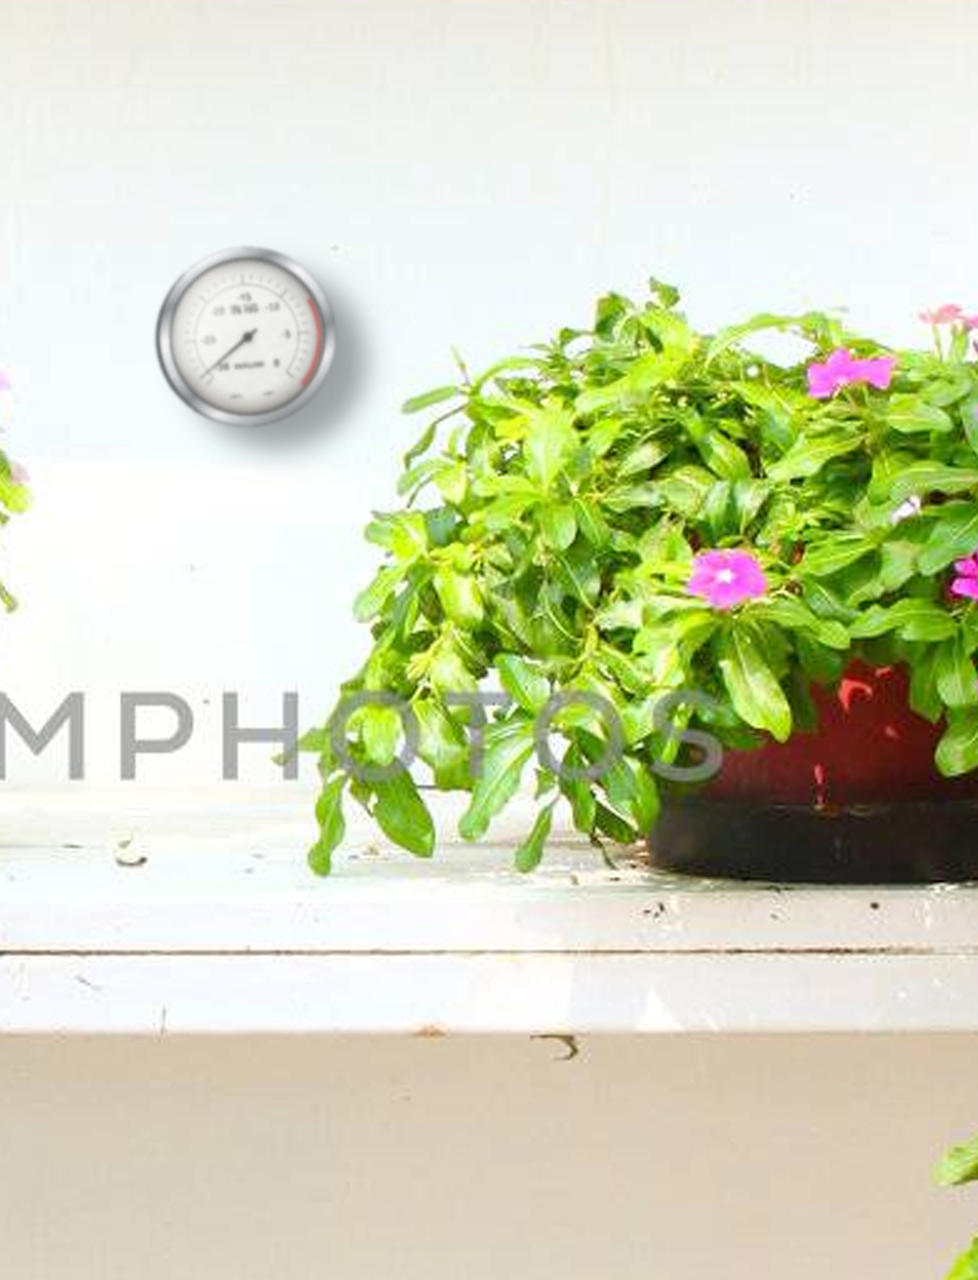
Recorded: -29,inHg
